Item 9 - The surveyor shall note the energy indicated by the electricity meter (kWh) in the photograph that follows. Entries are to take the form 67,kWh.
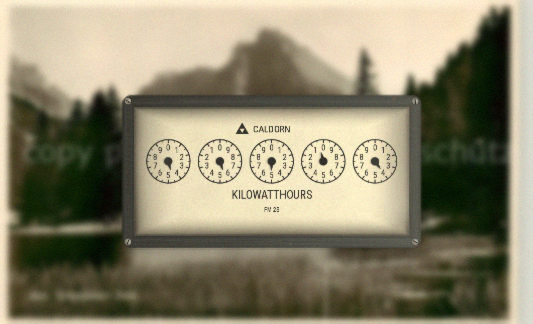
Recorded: 45504,kWh
